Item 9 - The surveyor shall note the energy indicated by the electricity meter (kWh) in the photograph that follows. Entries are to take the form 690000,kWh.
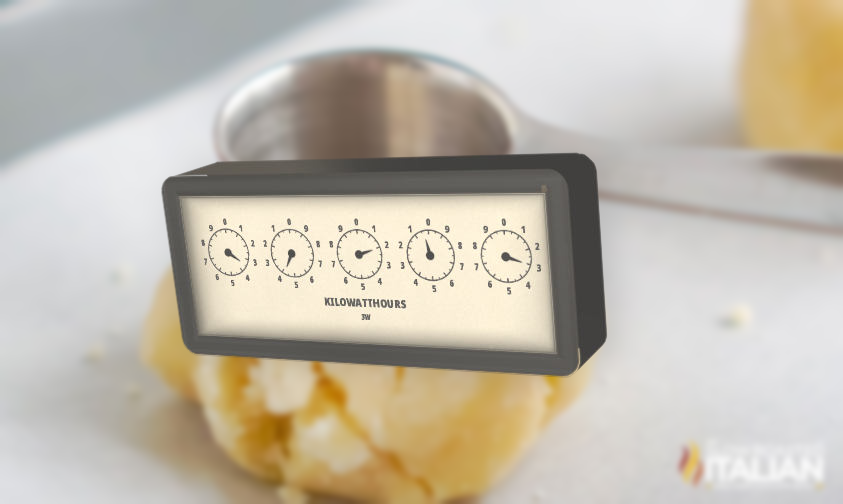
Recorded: 34203,kWh
